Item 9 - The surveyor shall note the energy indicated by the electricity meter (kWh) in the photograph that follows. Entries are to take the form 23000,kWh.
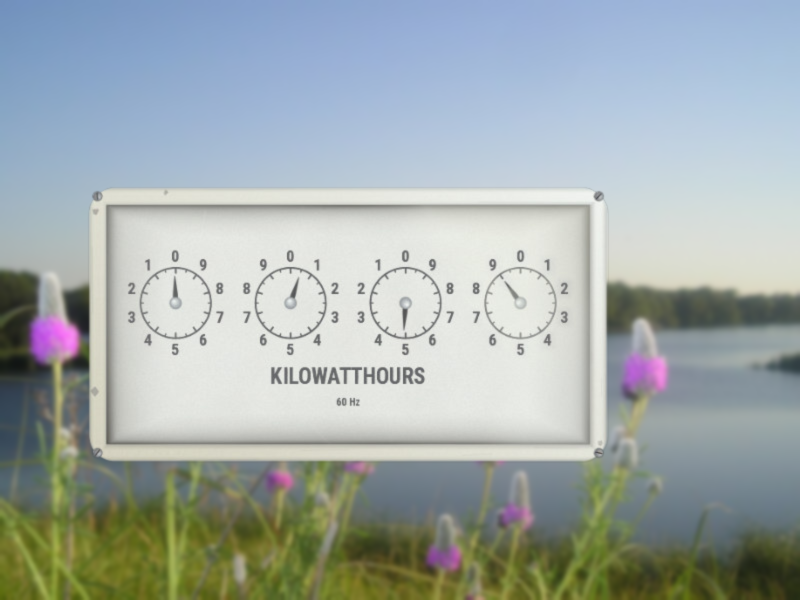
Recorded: 49,kWh
